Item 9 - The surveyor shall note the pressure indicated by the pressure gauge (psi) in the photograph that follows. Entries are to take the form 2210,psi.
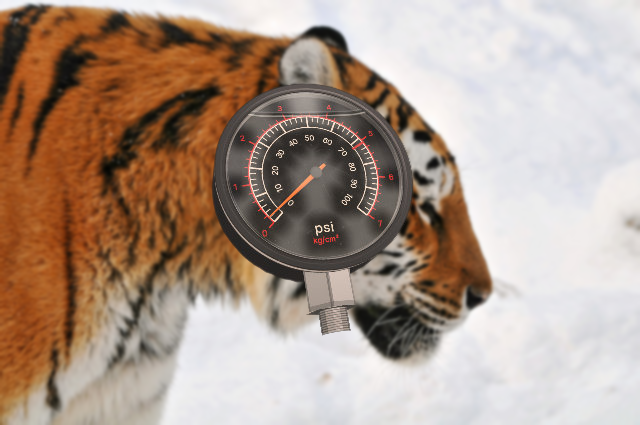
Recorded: 2,psi
